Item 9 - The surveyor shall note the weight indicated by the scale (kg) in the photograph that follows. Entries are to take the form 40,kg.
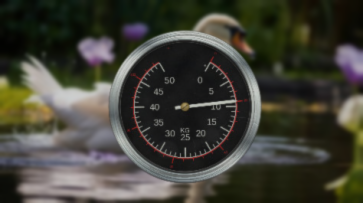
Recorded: 9,kg
